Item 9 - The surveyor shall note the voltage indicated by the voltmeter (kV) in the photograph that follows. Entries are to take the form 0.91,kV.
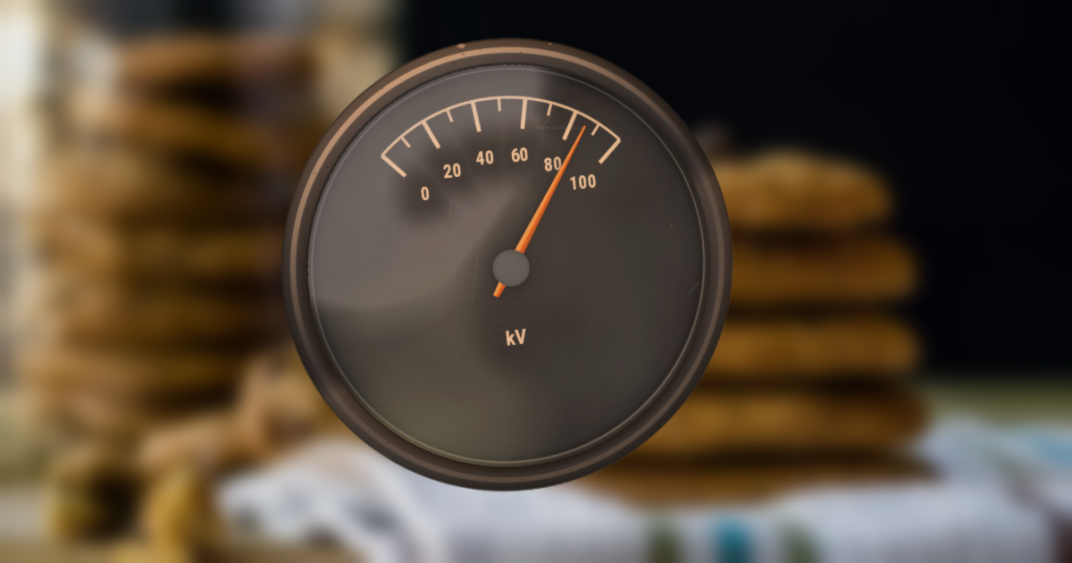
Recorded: 85,kV
